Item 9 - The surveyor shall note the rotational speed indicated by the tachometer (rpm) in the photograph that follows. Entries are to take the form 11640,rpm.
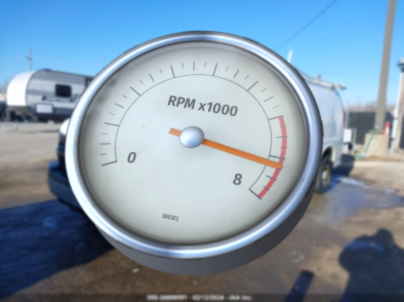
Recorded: 7250,rpm
